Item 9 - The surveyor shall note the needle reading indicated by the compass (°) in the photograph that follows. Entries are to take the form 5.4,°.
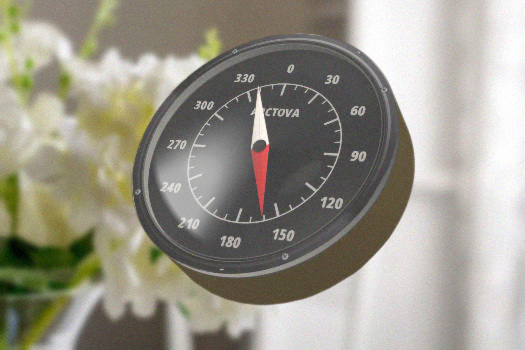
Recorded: 160,°
